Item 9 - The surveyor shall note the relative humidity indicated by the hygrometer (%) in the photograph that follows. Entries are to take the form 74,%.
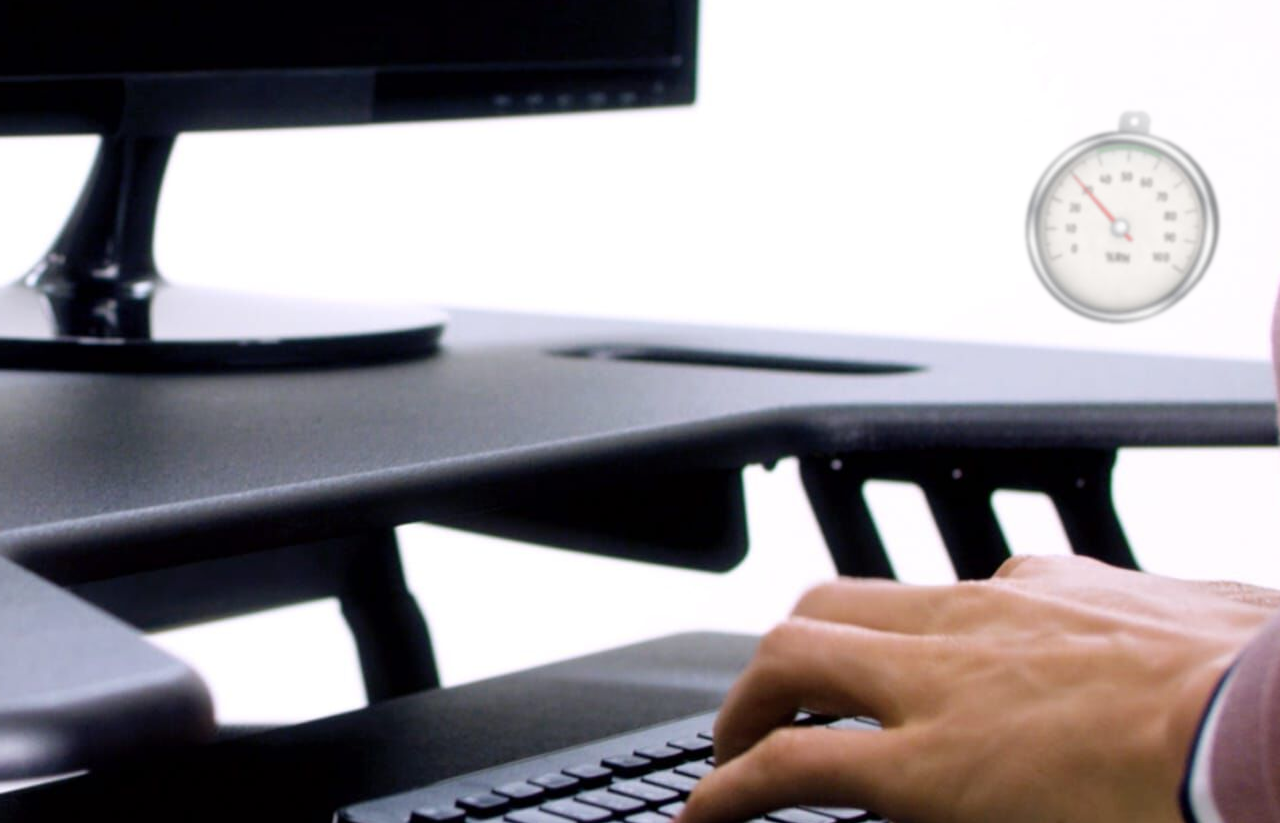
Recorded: 30,%
